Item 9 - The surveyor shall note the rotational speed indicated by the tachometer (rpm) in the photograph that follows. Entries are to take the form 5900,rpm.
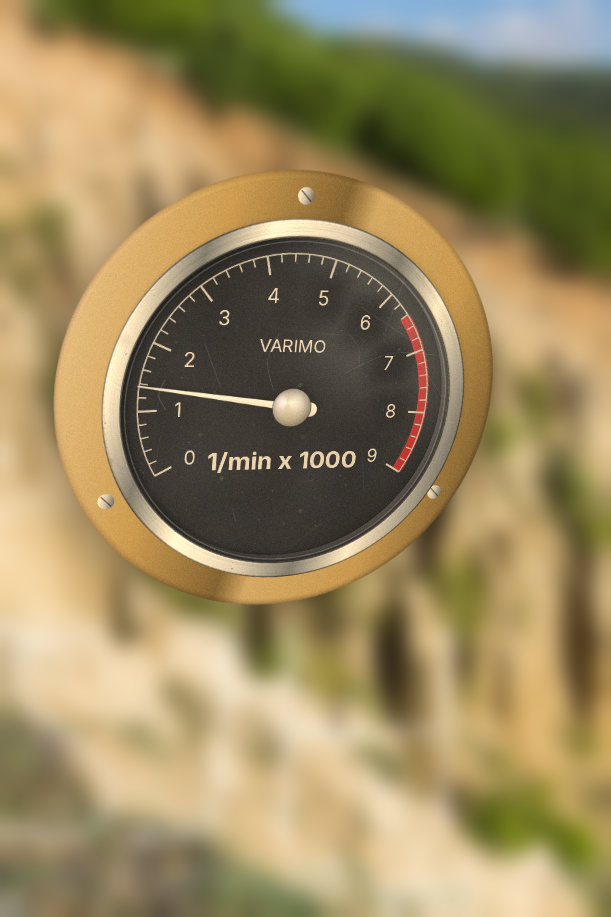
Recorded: 1400,rpm
